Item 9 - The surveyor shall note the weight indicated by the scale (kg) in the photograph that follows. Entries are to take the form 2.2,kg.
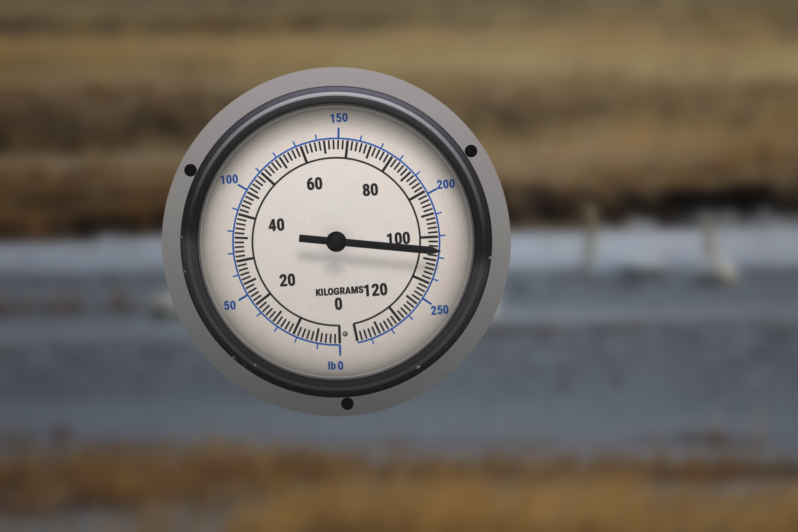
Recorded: 103,kg
